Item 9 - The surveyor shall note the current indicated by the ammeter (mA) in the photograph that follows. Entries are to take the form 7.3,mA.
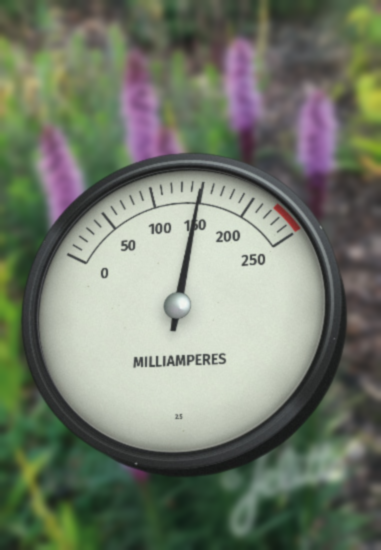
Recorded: 150,mA
